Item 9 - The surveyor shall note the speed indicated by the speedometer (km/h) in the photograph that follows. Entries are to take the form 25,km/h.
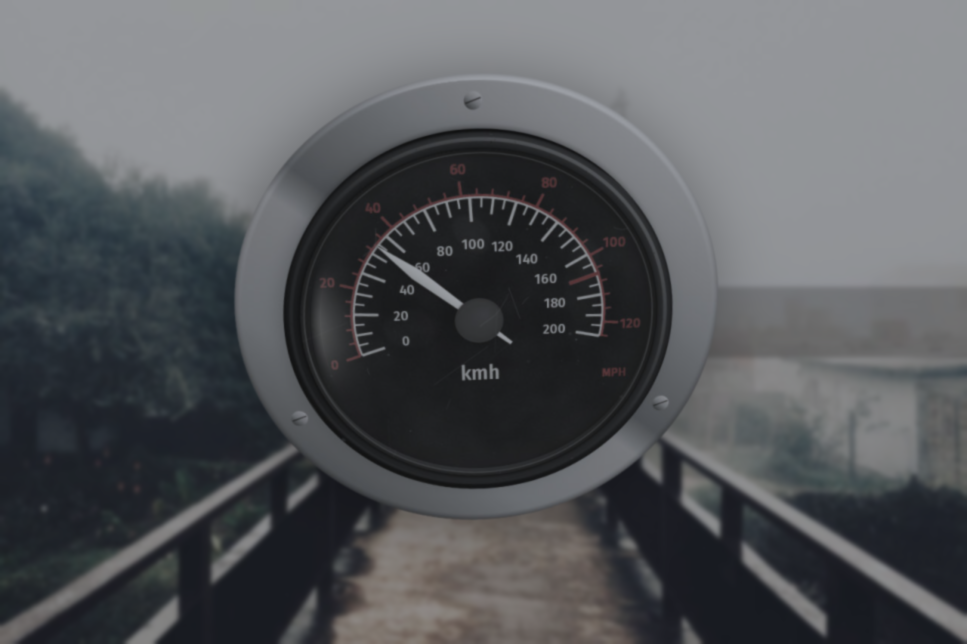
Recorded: 55,km/h
